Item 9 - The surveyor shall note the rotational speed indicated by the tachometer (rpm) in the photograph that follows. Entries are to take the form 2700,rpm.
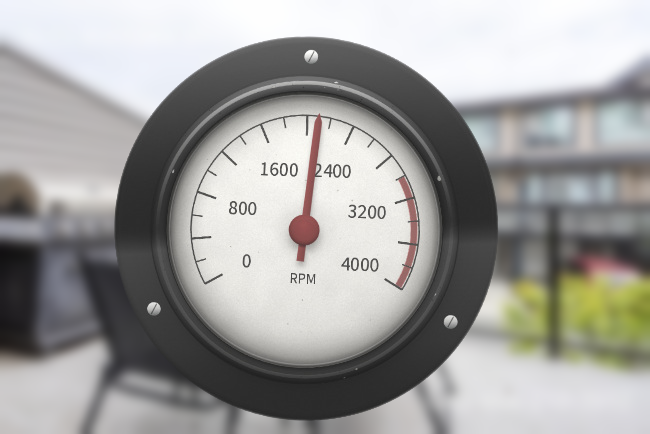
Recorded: 2100,rpm
